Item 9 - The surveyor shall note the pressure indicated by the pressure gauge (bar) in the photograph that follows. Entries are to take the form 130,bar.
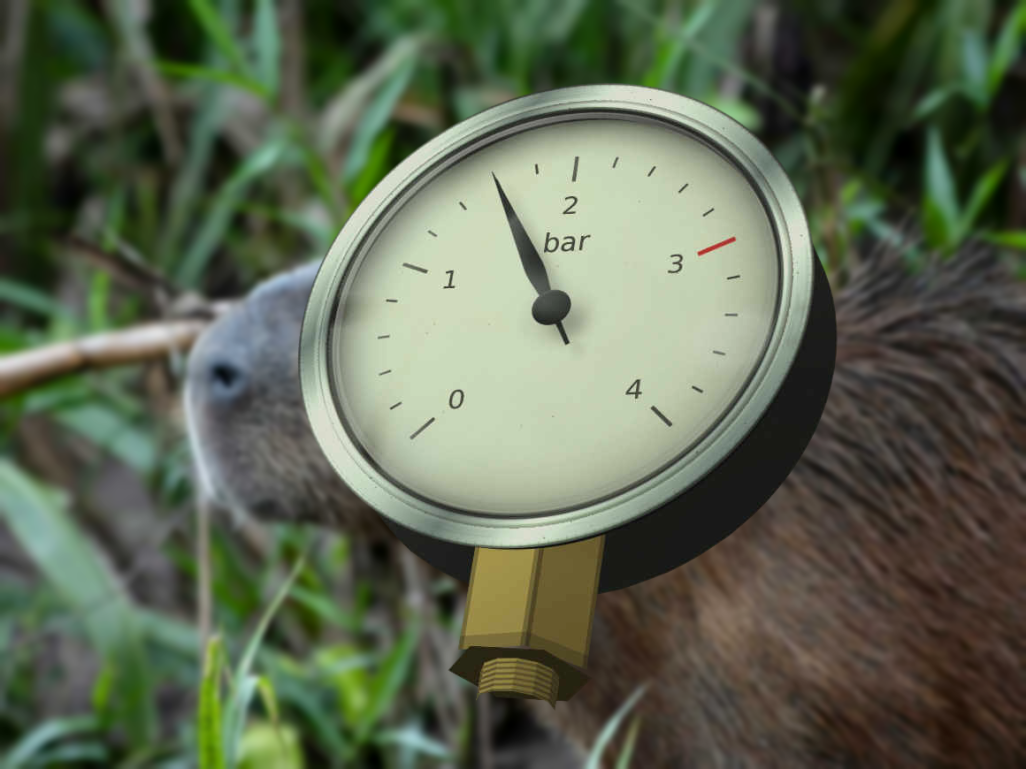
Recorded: 1.6,bar
